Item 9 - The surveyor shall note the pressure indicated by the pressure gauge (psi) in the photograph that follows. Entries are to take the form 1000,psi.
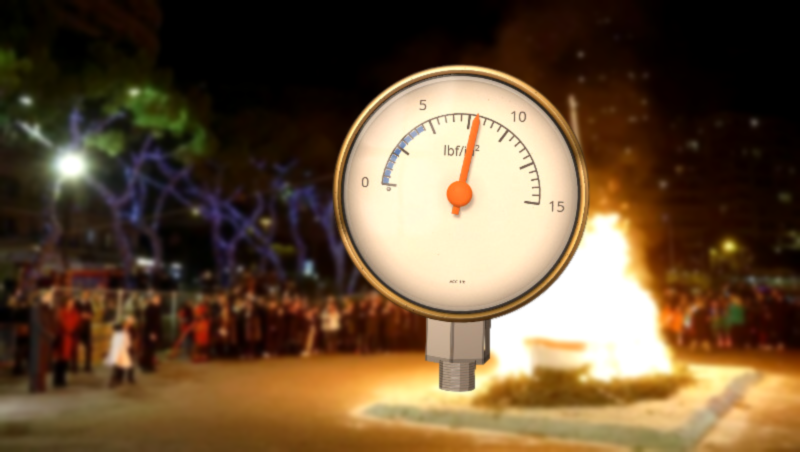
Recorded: 8,psi
